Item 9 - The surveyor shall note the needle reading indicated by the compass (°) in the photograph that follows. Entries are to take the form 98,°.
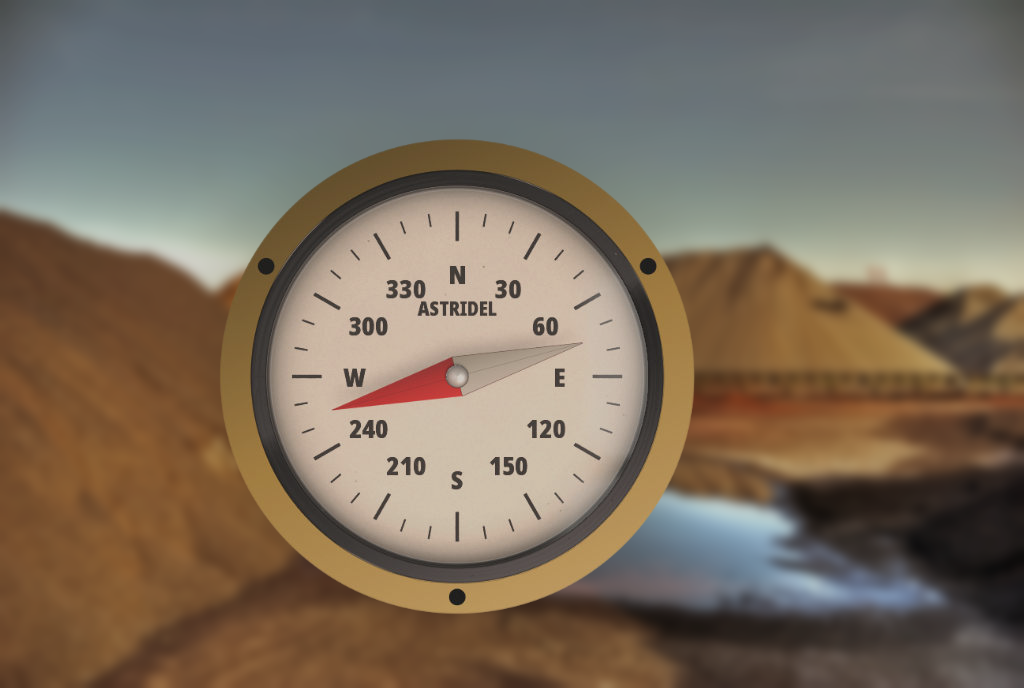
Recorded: 255,°
